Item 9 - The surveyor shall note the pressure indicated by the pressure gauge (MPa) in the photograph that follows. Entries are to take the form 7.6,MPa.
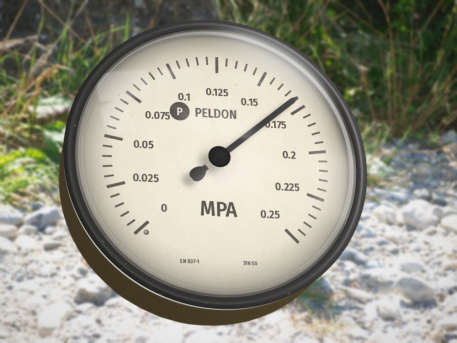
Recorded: 0.17,MPa
